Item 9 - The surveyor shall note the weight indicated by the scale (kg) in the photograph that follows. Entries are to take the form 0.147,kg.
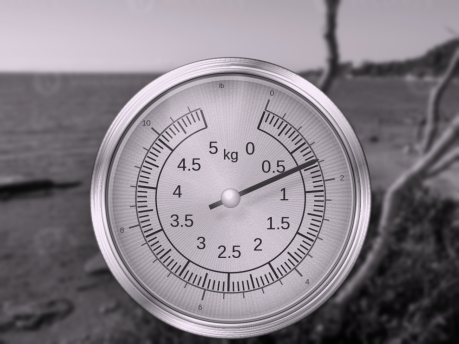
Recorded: 0.7,kg
